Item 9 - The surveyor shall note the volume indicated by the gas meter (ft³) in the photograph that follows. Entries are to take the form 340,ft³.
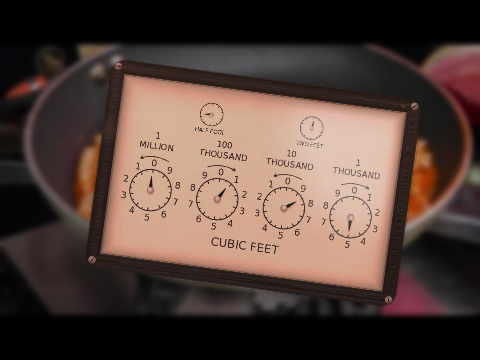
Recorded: 8500,ft³
